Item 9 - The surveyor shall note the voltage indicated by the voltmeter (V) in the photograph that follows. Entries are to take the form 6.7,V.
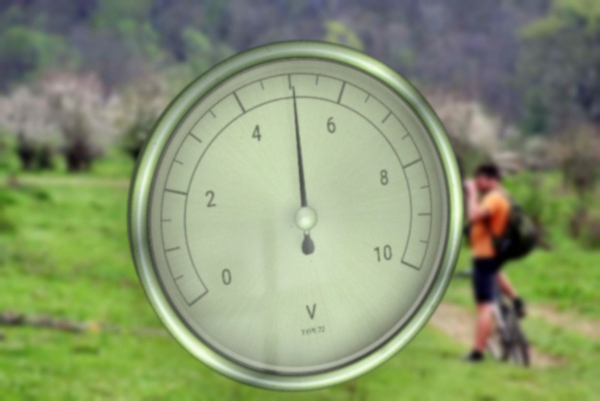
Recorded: 5,V
